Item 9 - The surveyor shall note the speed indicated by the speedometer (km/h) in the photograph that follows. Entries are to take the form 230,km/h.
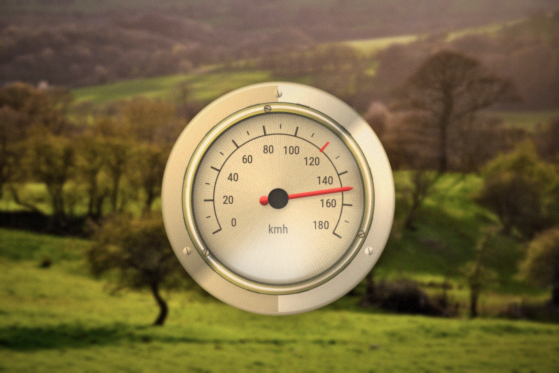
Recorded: 150,km/h
